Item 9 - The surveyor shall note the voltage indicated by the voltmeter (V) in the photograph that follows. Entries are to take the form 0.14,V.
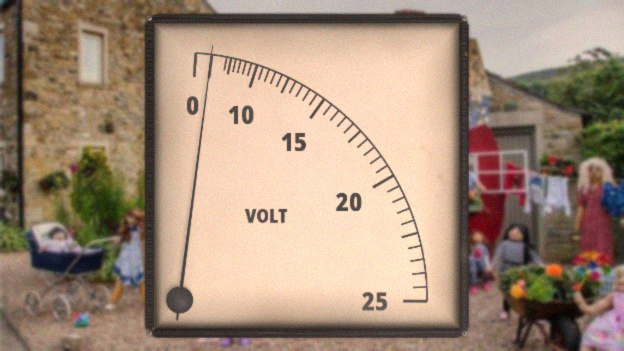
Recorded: 5,V
